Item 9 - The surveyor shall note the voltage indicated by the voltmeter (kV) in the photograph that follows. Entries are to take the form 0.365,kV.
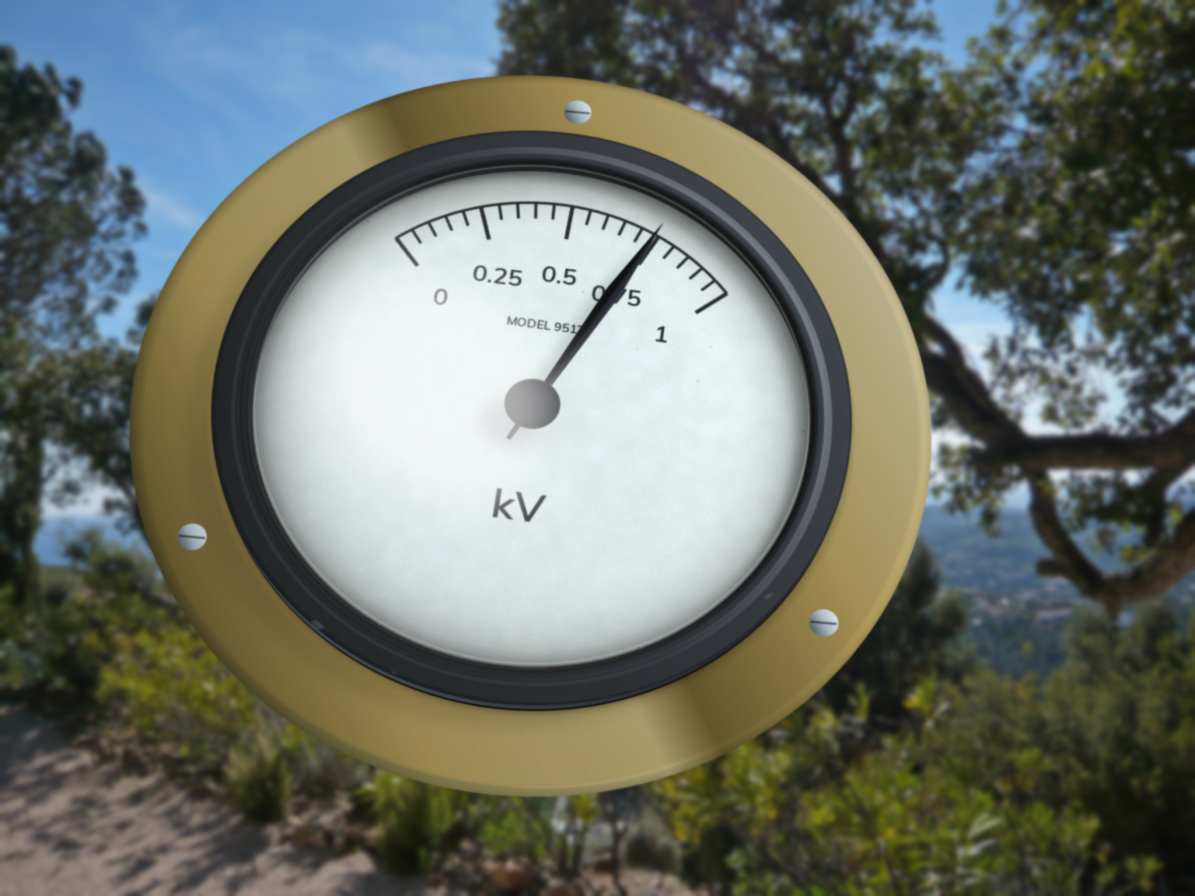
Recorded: 0.75,kV
